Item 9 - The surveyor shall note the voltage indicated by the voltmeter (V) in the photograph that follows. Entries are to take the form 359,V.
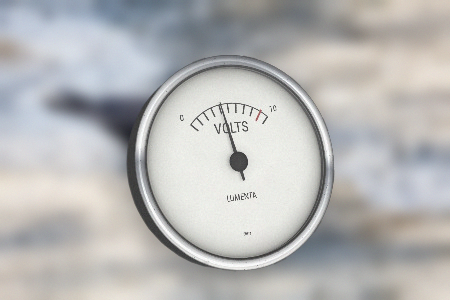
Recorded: 4,V
